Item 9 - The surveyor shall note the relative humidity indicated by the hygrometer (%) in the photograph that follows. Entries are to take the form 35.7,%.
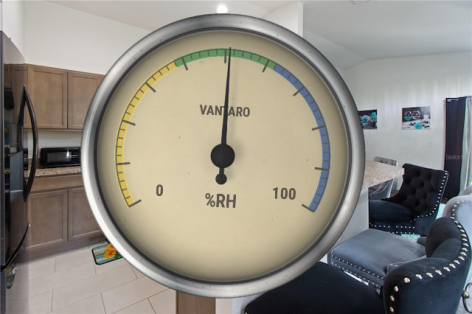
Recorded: 51,%
